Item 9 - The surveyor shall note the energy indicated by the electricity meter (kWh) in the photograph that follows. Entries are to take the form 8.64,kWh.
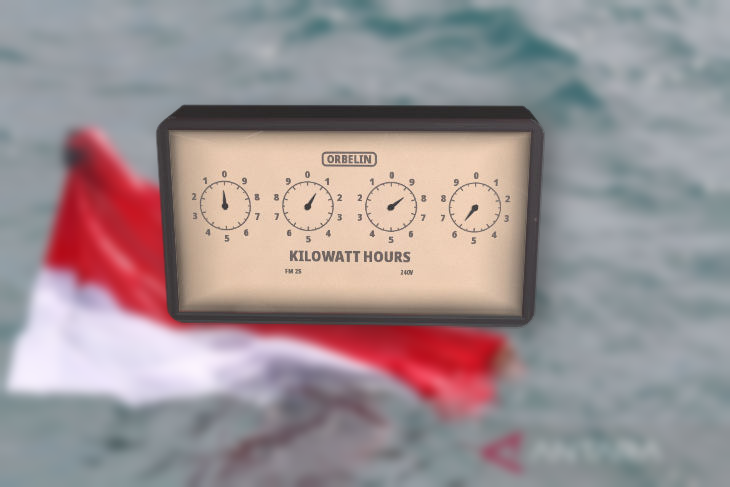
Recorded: 86,kWh
